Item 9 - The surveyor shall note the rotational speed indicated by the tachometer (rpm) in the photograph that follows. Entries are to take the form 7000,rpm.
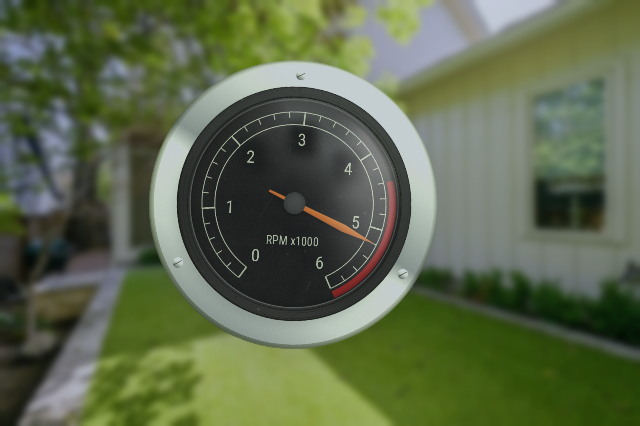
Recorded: 5200,rpm
